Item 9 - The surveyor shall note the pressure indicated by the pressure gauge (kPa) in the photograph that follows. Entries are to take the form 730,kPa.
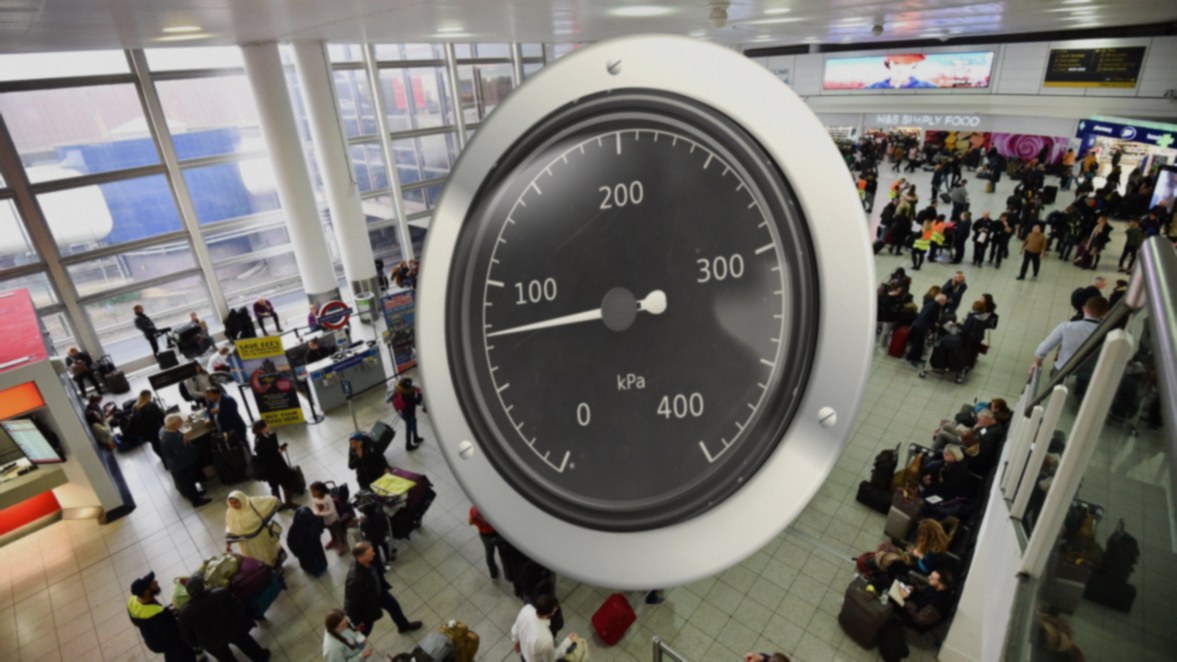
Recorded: 75,kPa
